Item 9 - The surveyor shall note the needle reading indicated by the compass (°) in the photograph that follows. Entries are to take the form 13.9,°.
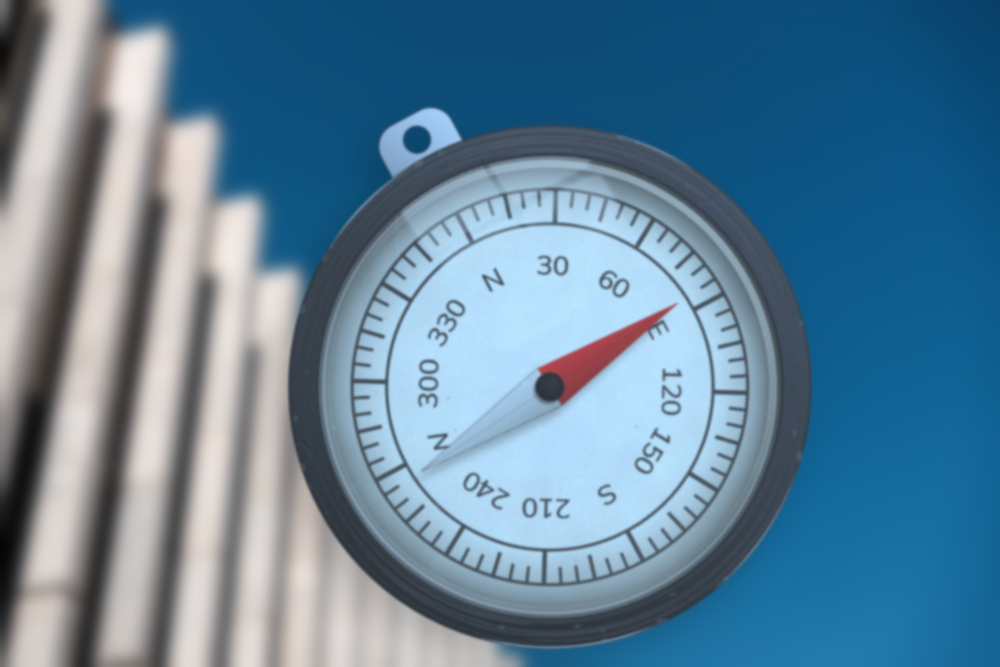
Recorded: 85,°
